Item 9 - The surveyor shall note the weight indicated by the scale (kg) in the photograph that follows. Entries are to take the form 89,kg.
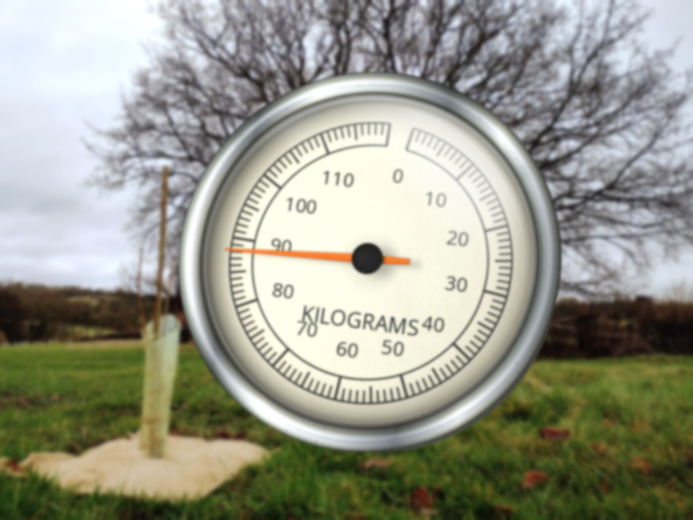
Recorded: 88,kg
